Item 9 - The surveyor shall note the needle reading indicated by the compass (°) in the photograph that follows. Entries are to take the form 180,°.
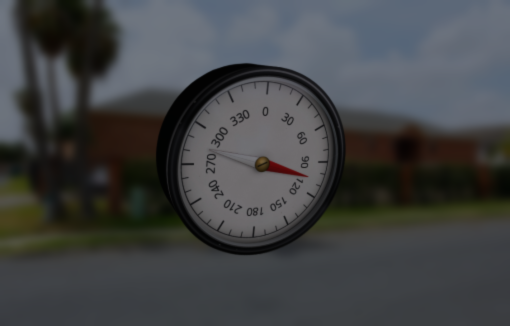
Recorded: 105,°
